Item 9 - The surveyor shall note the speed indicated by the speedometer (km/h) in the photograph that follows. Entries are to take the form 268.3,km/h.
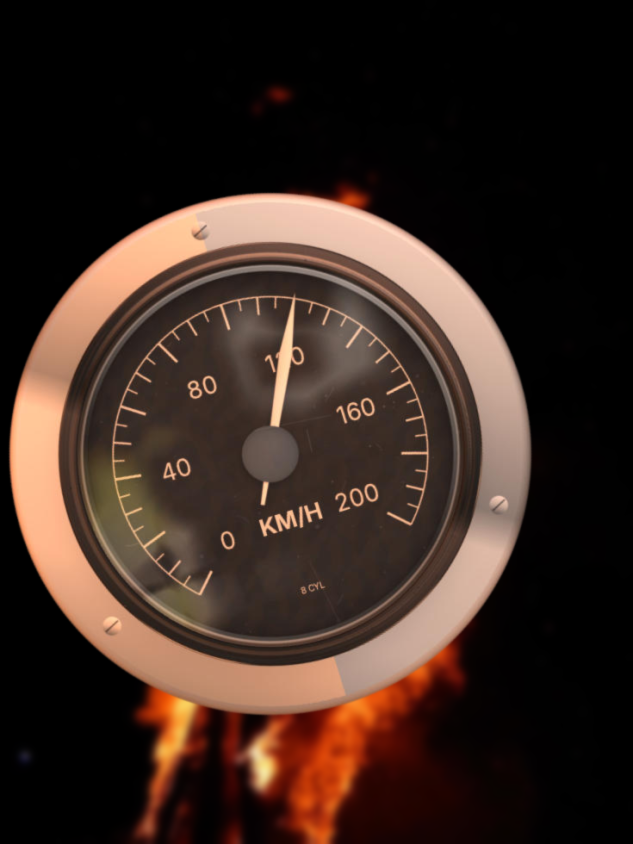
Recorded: 120,km/h
